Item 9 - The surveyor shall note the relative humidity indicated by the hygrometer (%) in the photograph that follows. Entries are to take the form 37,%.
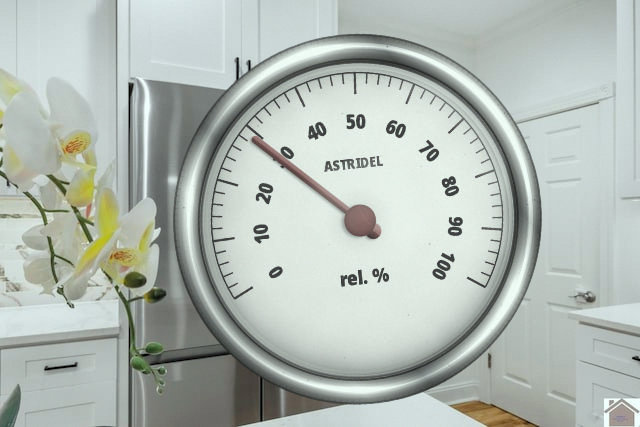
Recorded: 29,%
